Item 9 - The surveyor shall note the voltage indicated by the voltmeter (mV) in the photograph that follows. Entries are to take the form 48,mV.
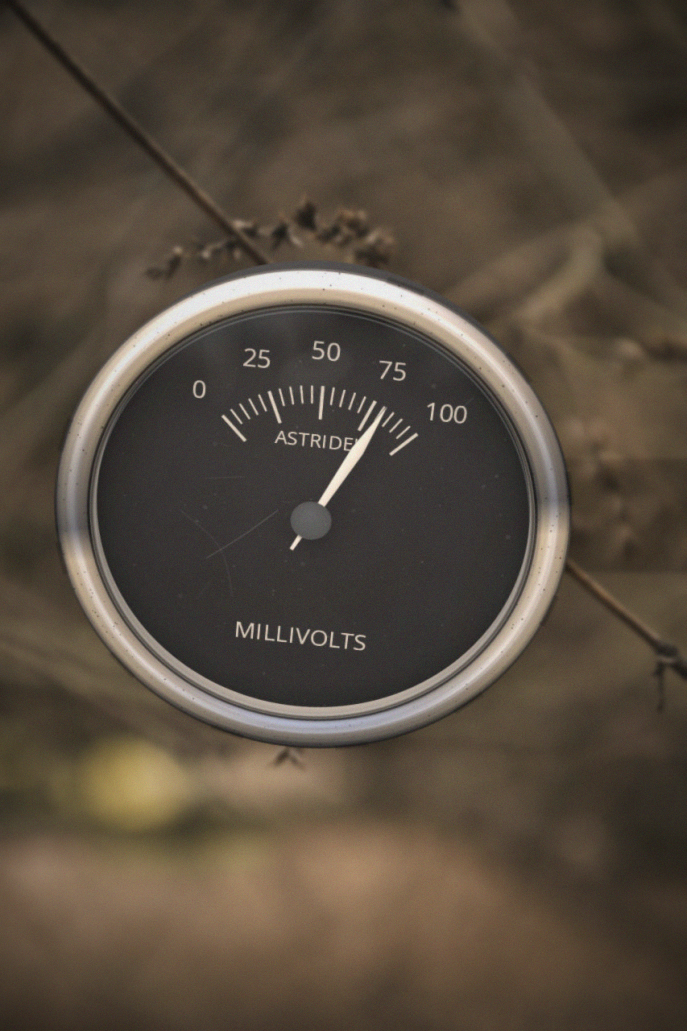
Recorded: 80,mV
